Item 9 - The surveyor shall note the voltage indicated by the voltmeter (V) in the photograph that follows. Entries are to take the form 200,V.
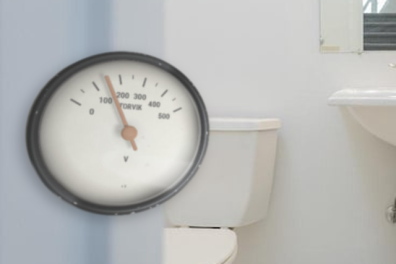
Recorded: 150,V
